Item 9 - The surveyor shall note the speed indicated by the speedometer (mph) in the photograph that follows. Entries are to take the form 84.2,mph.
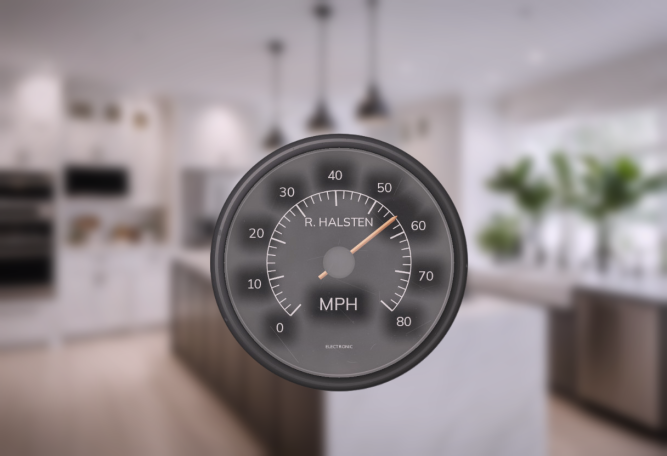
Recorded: 56,mph
